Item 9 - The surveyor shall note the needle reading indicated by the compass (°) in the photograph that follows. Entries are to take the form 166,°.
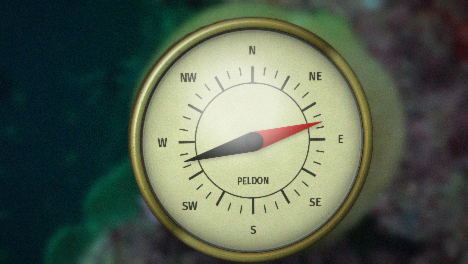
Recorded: 75,°
